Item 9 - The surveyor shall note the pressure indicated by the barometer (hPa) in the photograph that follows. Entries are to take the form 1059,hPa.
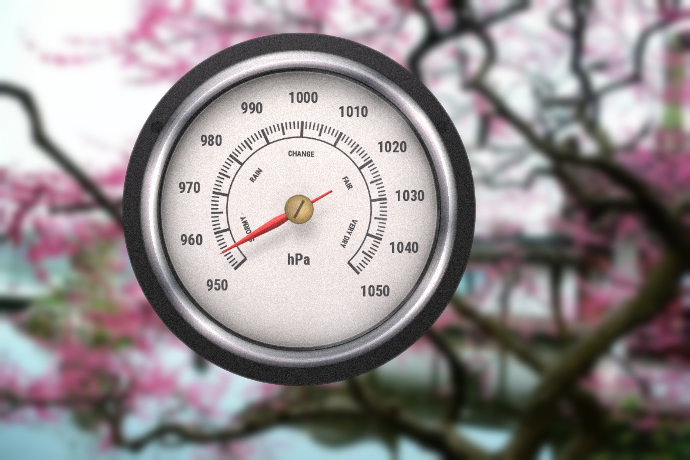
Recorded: 955,hPa
